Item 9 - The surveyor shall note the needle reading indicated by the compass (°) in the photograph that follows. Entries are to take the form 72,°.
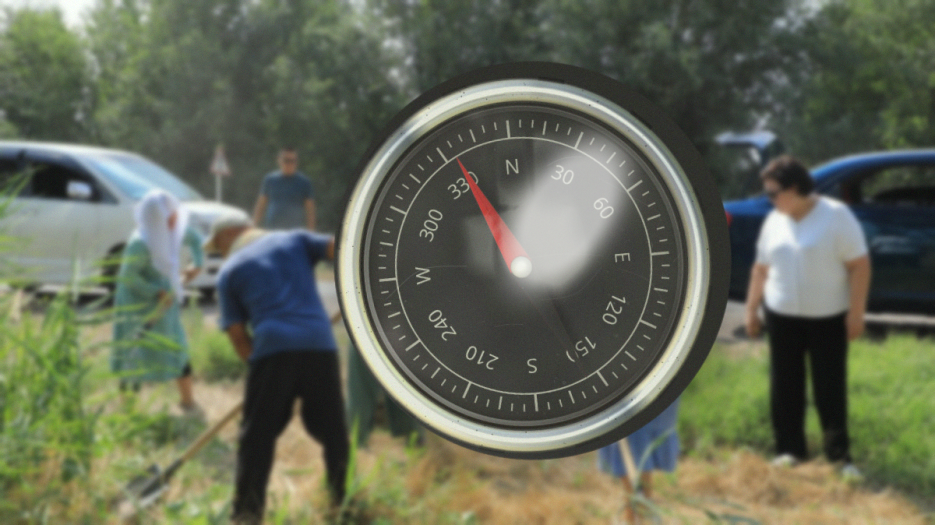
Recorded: 335,°
